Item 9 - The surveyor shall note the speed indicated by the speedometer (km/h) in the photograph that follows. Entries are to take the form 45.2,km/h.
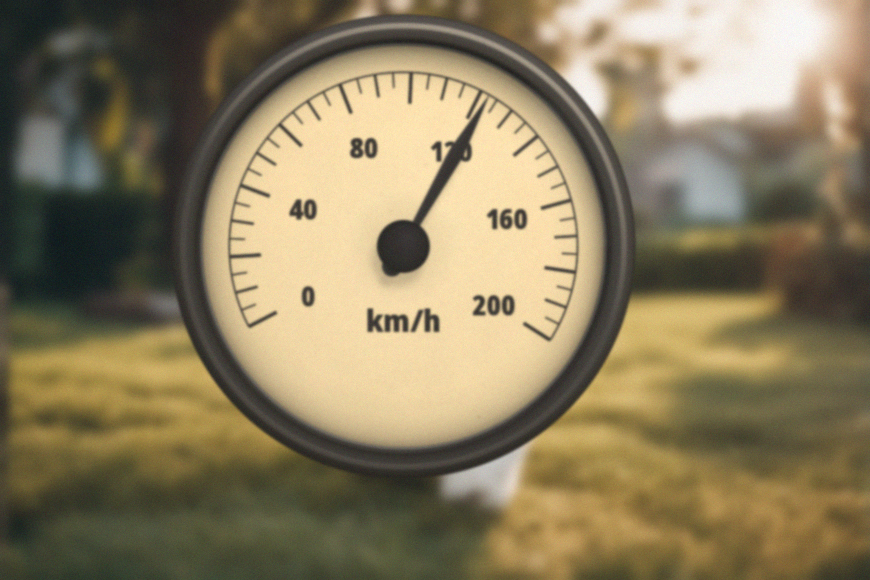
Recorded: 122.5,km/h
